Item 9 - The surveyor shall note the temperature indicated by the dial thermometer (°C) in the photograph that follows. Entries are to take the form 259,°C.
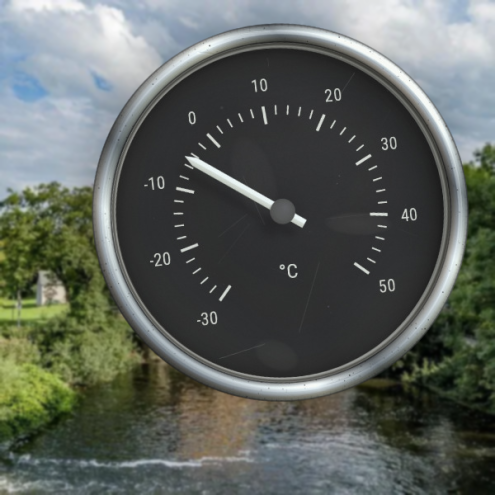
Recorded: -5,°C
